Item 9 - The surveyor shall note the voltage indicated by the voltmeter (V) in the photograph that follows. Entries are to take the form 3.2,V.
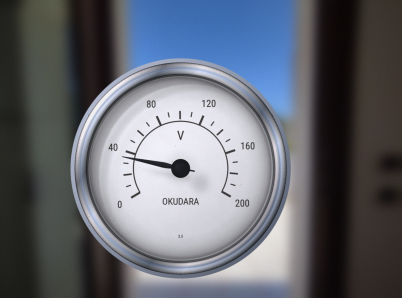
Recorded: 35,V
